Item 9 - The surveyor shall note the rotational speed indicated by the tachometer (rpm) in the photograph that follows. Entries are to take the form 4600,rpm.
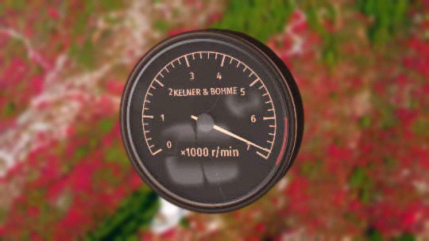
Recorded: 6800,rpm
